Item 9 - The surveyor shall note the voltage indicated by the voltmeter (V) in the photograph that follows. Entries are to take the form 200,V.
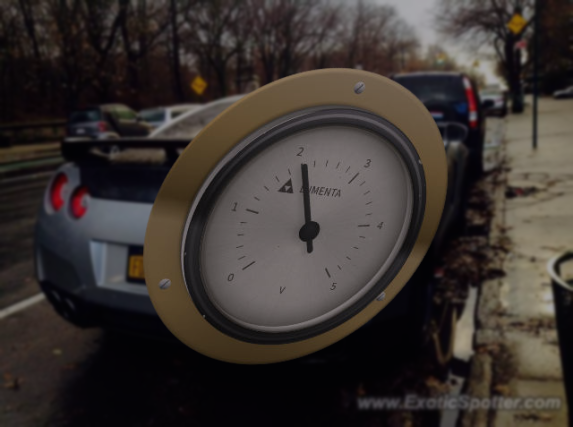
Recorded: 2,V
